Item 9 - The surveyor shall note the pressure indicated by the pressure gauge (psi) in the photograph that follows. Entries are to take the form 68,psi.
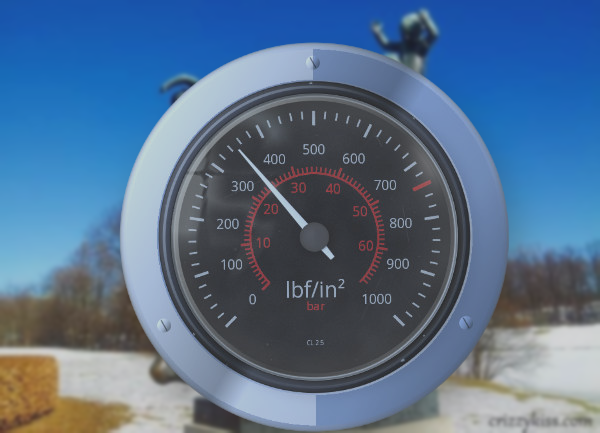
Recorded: 350,psi
